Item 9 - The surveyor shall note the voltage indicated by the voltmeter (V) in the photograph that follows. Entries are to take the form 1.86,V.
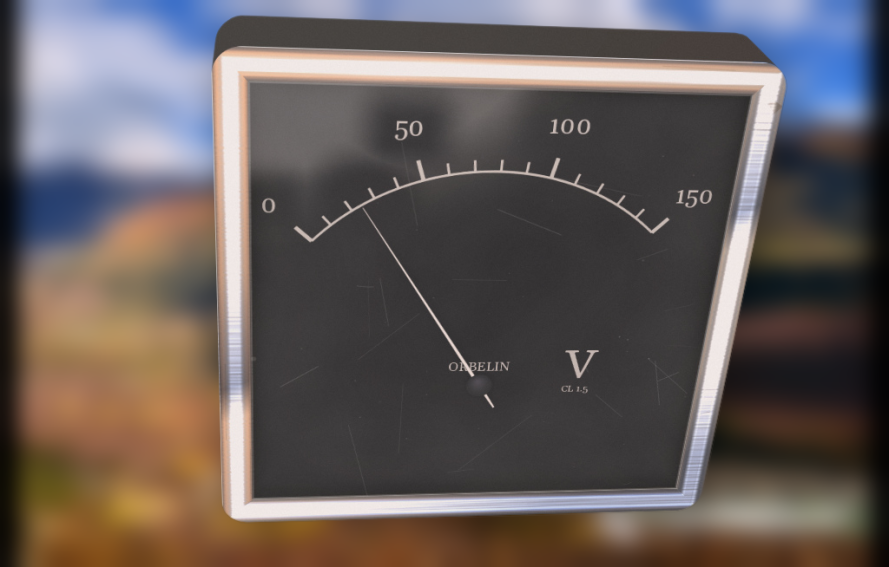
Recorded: 25,V
